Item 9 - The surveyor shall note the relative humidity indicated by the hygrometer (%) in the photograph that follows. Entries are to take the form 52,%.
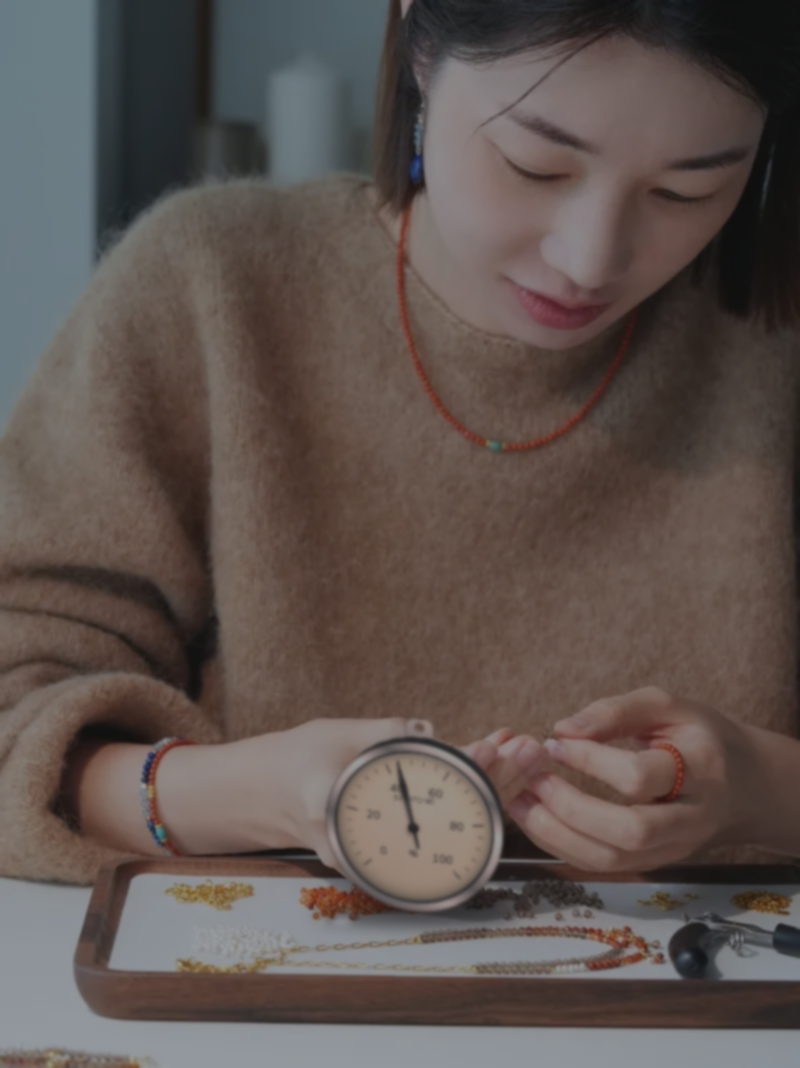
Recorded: 44,%
